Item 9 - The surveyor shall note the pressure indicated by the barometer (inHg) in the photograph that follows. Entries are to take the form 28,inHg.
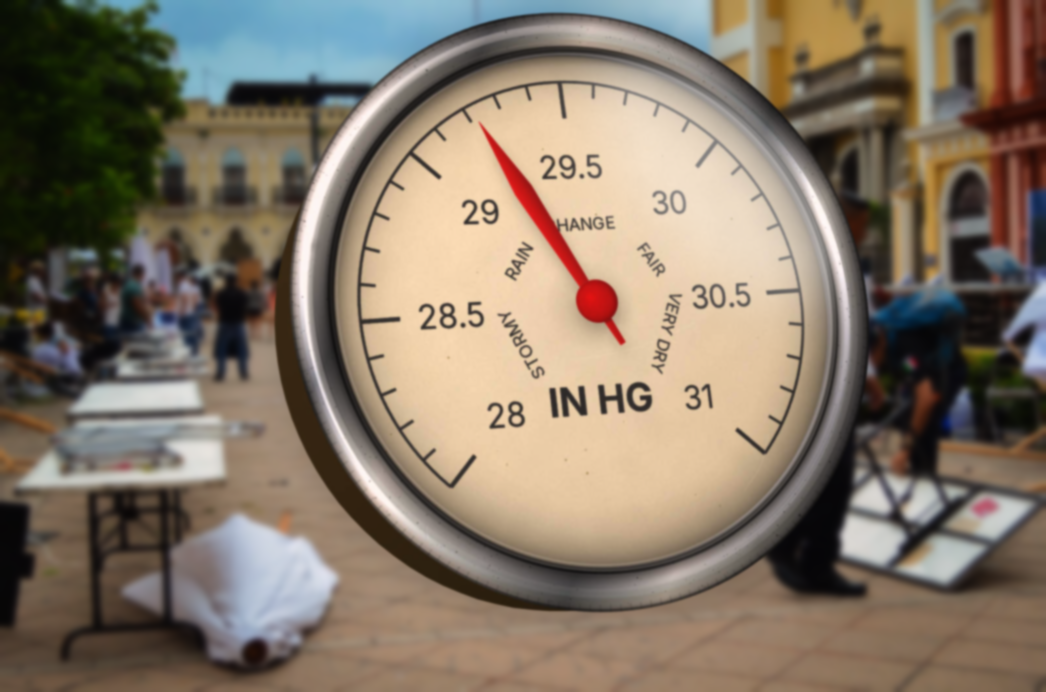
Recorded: 29.2,inHg
